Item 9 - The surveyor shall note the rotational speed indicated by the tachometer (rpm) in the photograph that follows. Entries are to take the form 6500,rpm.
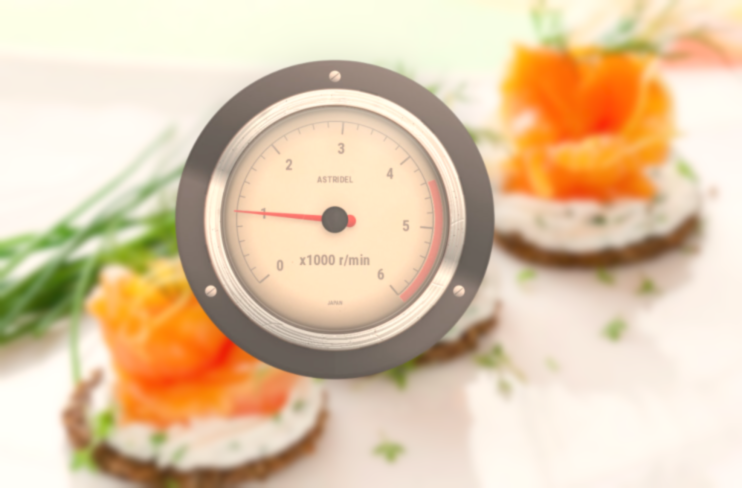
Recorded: 1000,rpm
